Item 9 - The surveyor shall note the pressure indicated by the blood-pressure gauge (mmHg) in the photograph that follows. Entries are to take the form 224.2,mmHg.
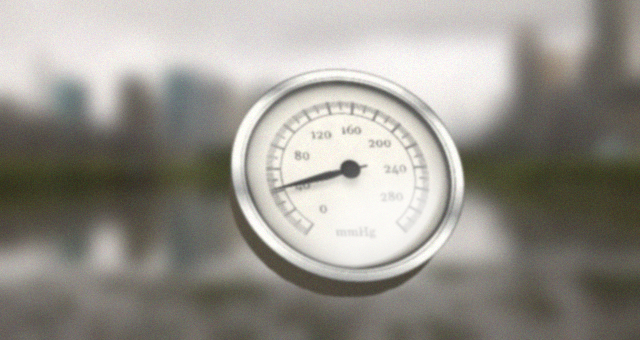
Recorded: 40,mmHg
